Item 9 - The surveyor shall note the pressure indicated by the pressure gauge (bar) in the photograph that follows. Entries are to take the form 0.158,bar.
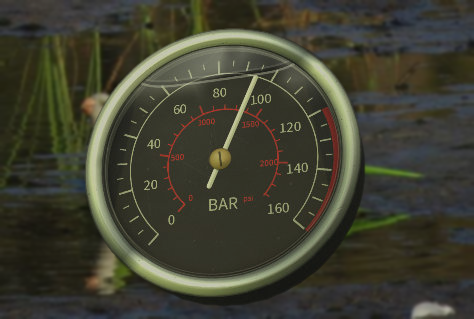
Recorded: 95,bar
